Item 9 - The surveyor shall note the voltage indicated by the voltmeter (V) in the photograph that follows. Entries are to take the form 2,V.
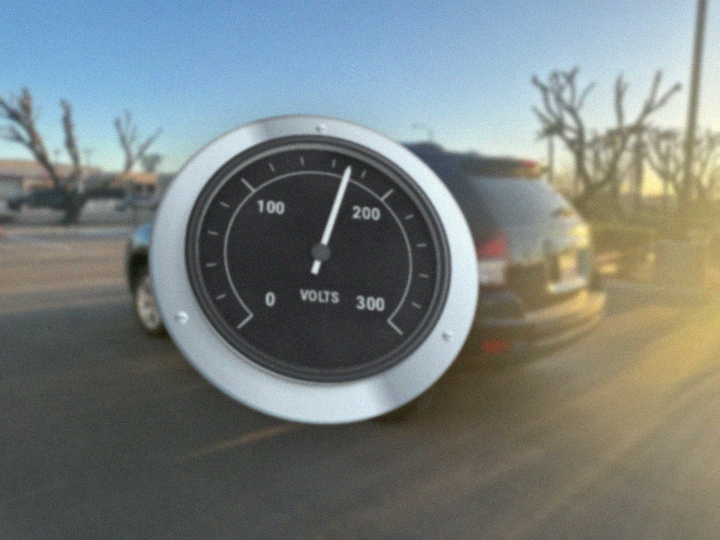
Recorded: 170,V
